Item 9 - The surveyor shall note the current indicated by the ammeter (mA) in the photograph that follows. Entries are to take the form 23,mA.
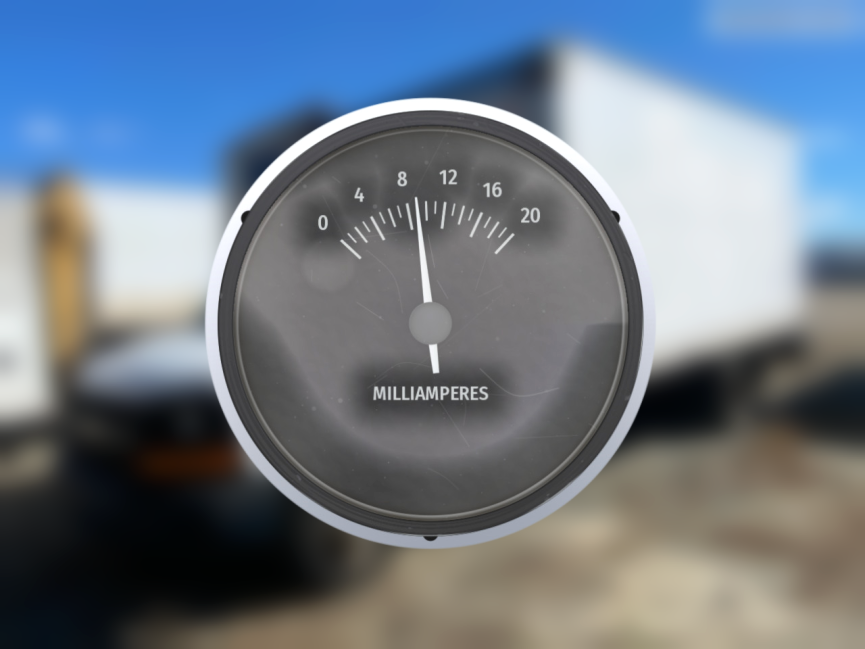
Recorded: 9,mA
